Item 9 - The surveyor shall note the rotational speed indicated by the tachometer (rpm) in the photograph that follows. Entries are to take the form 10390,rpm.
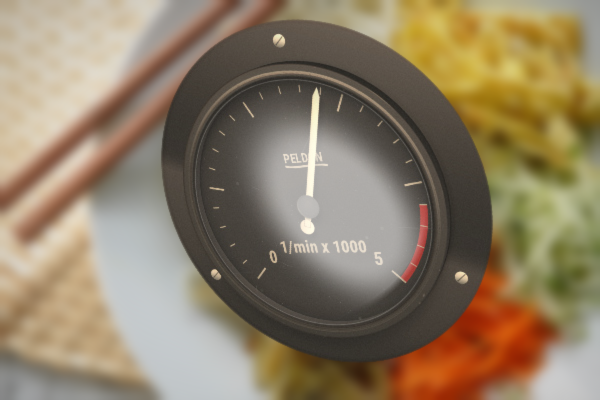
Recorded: 2800,rpm
